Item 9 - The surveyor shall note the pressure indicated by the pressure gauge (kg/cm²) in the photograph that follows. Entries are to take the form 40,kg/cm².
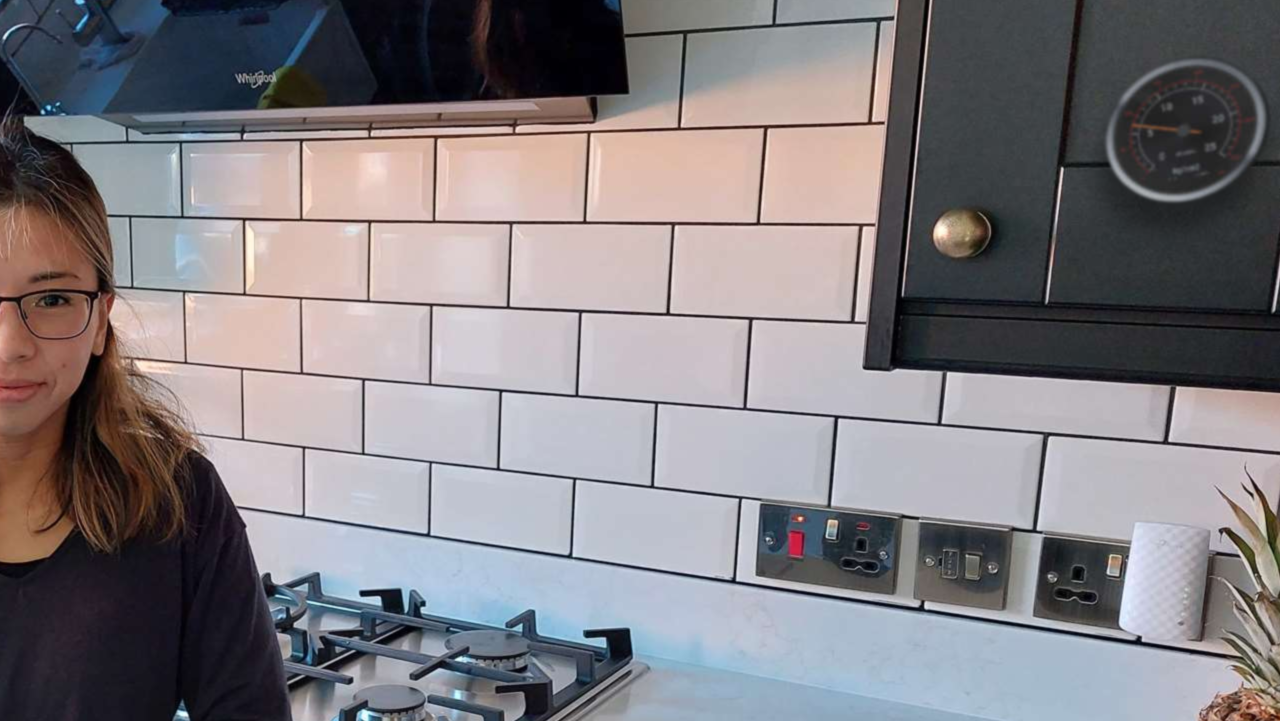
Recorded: 6,kg/cm²
